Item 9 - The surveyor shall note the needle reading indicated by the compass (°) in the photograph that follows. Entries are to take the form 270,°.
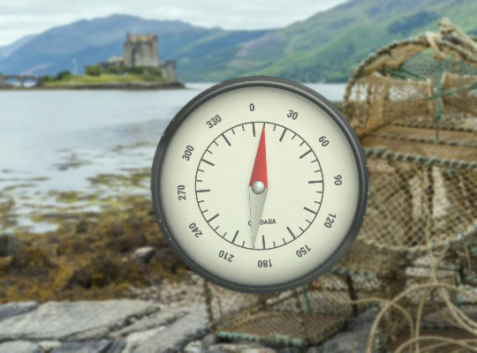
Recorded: 10,°
